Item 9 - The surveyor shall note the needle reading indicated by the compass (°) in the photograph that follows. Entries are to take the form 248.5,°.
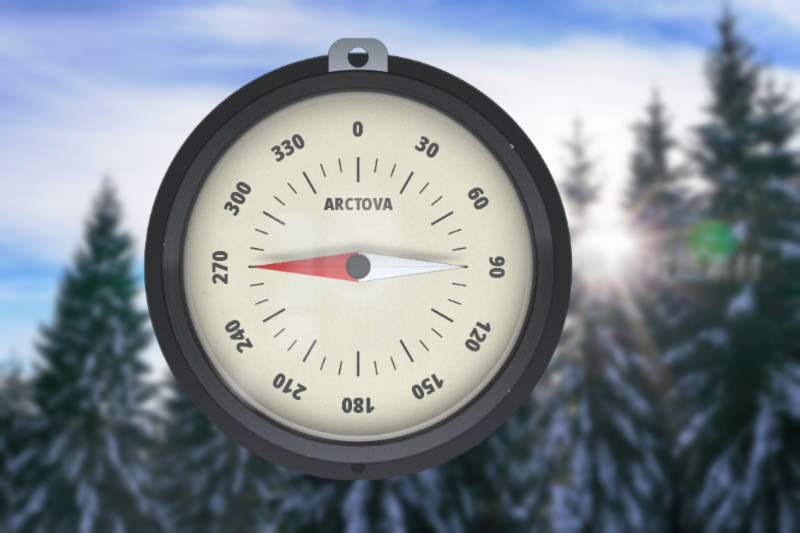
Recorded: 270,°
